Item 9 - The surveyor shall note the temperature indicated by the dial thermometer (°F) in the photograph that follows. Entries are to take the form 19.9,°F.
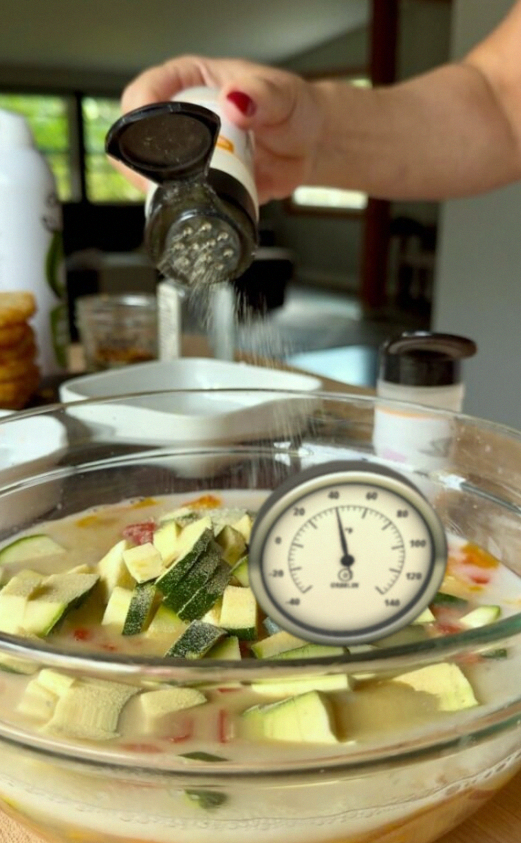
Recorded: 40,°F
